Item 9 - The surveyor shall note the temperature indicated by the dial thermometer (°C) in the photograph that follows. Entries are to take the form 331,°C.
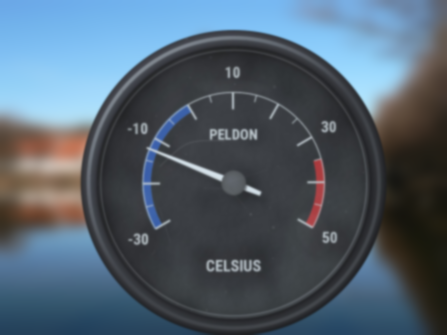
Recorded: -12.5,°C
